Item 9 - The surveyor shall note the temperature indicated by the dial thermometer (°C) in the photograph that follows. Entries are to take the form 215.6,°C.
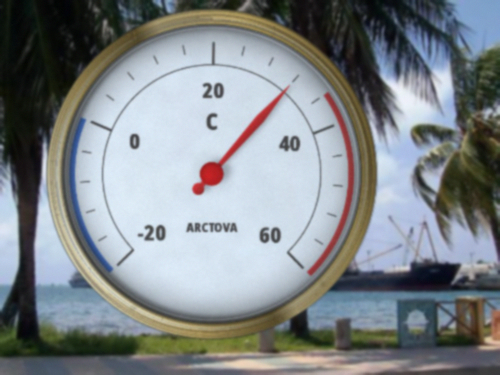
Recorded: 32,°C
